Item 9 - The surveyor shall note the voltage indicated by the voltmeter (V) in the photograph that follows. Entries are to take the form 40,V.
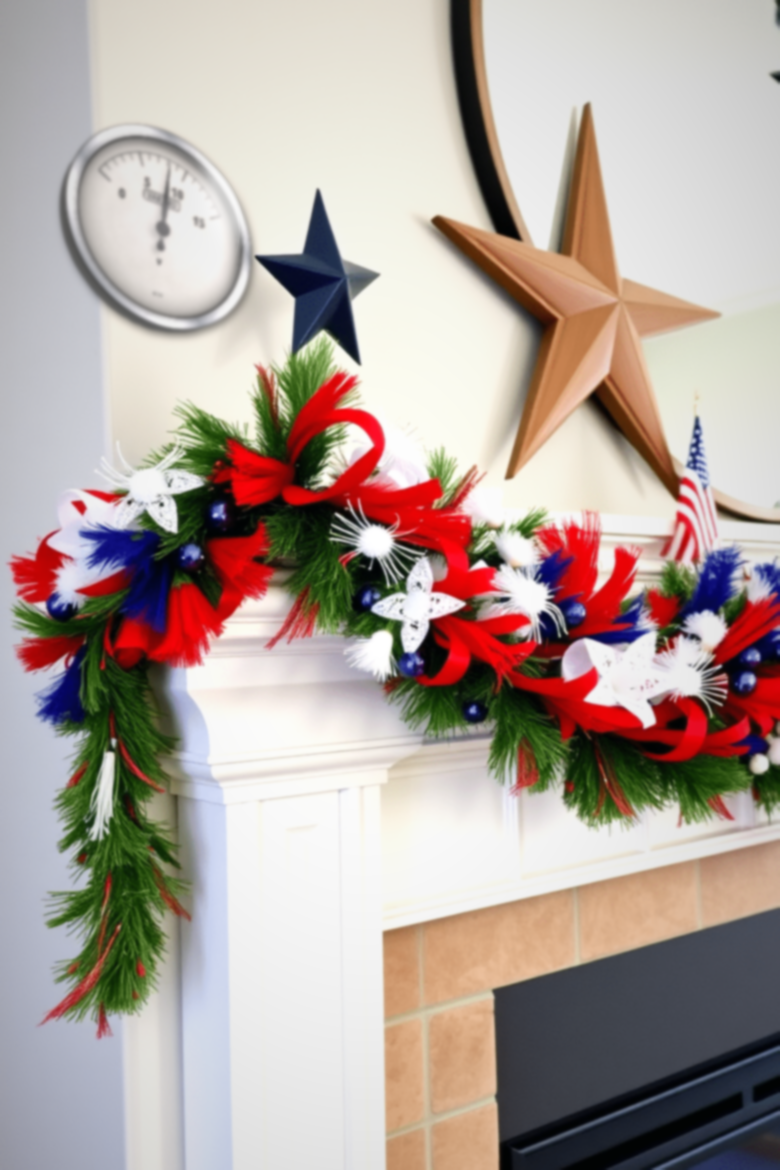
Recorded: 8,V
